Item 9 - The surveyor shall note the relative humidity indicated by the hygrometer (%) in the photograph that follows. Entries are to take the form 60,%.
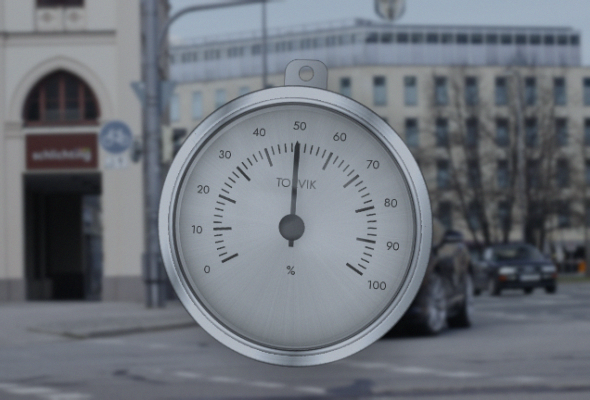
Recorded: 50,%
